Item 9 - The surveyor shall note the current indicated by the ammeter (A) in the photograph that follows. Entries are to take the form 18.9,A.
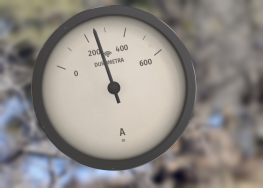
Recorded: 250,A
